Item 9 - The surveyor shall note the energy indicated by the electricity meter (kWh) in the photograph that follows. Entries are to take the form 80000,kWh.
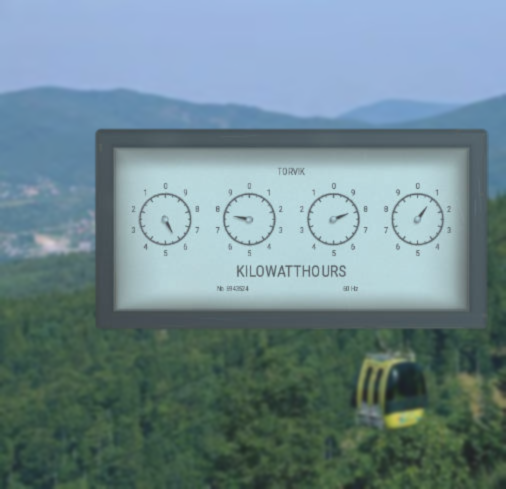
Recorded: 5781,kWh
